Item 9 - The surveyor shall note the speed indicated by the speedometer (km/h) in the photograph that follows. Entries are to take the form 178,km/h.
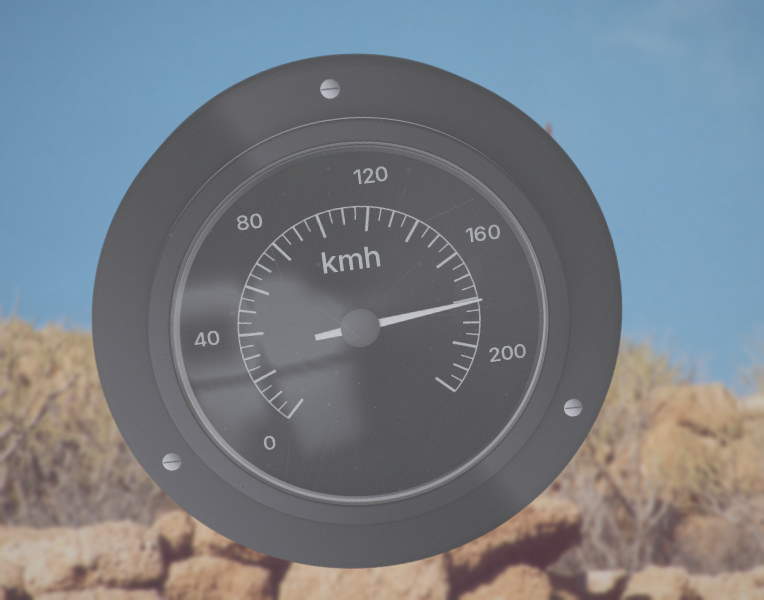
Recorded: 180,km/h
